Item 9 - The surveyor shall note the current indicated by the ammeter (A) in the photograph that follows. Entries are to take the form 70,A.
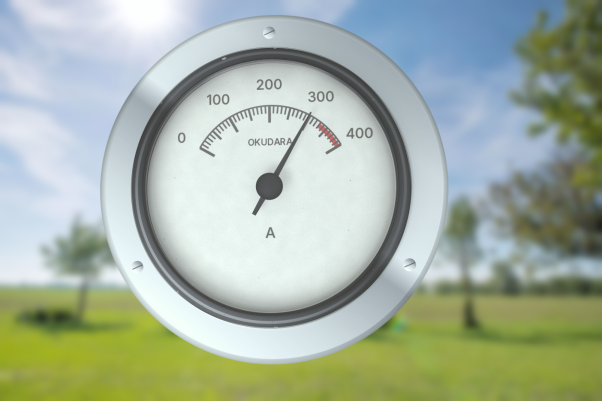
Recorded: 300,A
